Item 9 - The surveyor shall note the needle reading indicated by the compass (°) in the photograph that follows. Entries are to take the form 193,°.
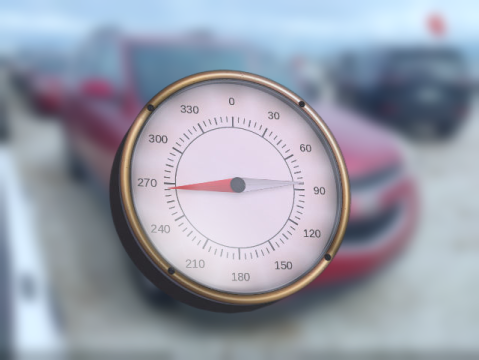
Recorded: 265,°
